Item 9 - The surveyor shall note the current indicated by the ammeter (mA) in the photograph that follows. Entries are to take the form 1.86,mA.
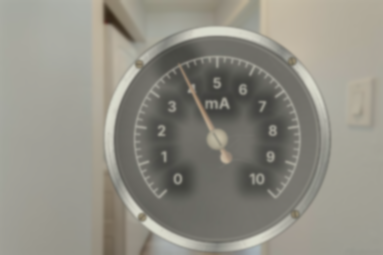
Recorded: 4,mA
